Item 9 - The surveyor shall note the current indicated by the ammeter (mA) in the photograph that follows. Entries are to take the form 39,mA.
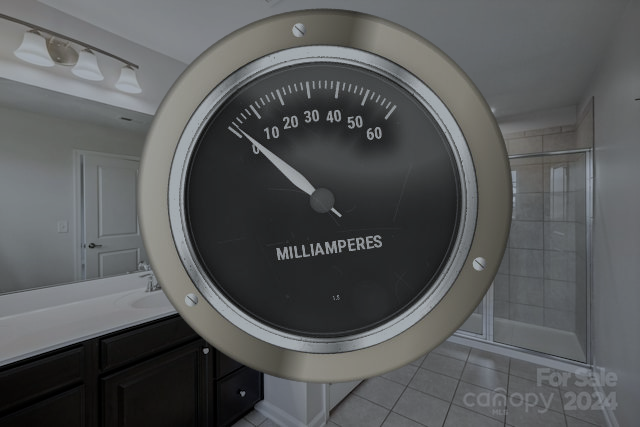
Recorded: 2,mA
